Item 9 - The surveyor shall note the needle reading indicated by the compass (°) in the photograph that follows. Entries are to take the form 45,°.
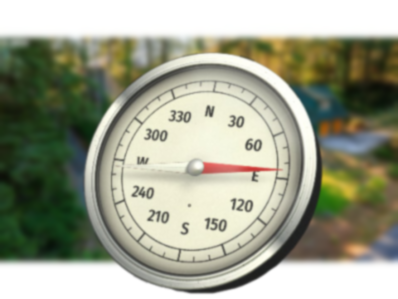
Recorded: 85,°
